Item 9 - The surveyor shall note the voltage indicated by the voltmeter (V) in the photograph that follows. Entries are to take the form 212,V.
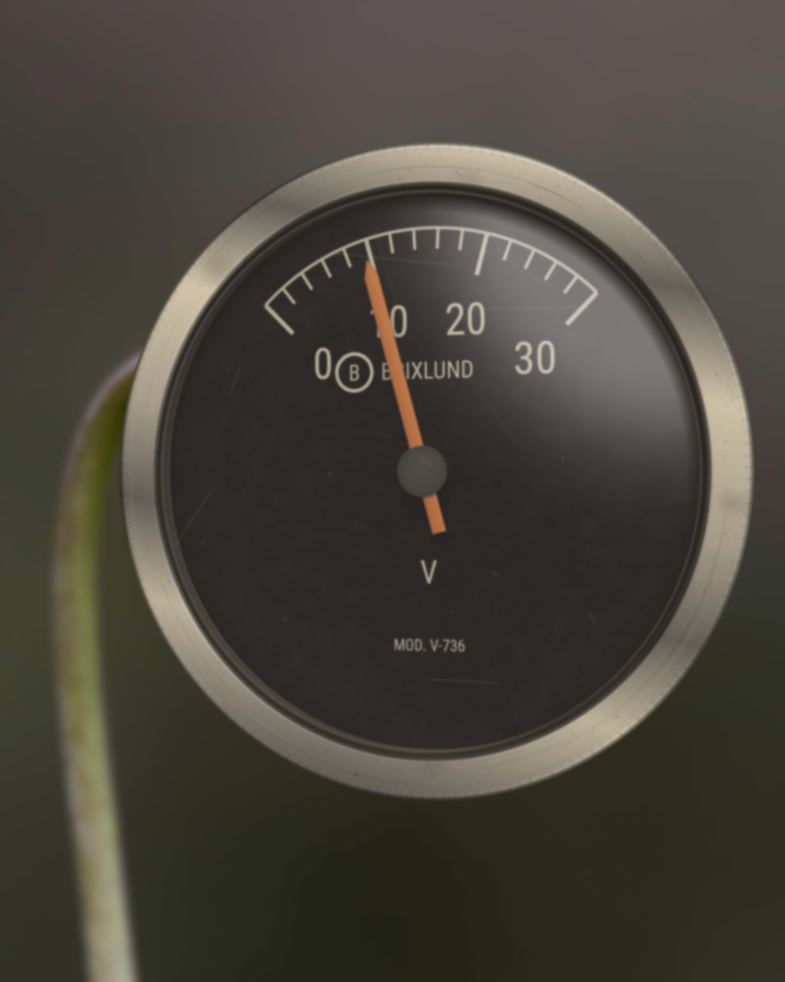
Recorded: 10,V
